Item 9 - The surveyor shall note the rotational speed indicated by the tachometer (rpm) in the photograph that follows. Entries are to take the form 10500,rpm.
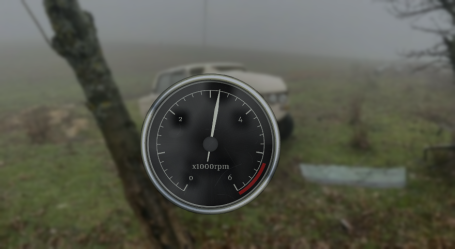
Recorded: 3200,rpm
